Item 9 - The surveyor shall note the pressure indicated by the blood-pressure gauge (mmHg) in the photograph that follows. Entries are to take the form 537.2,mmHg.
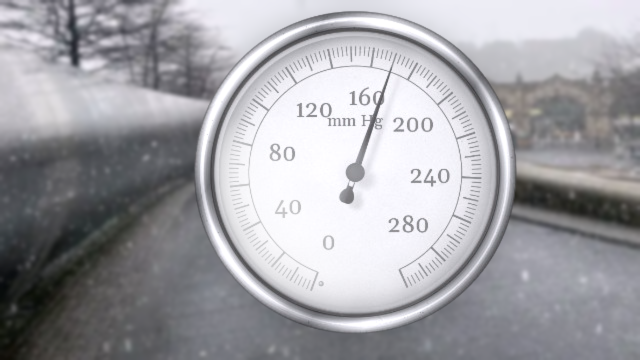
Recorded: 170,mmHg
